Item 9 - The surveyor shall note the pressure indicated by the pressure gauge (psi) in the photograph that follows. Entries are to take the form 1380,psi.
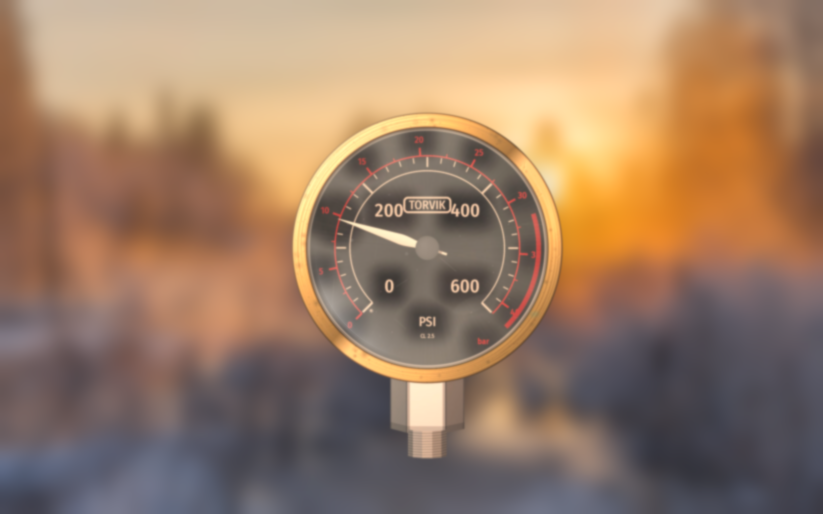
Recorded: 140,psi
